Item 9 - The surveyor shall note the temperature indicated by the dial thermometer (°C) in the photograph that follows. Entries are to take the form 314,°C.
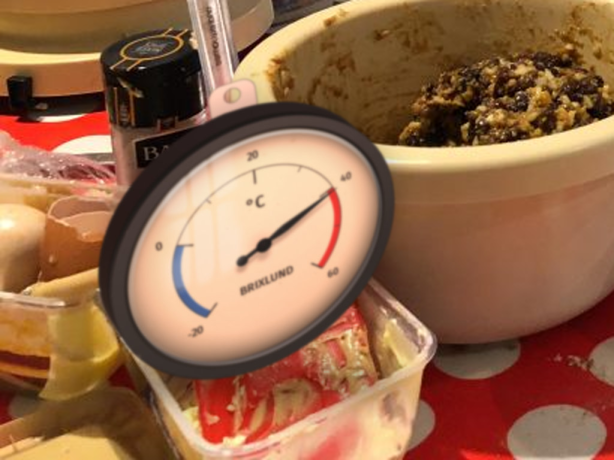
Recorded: 40,°C
